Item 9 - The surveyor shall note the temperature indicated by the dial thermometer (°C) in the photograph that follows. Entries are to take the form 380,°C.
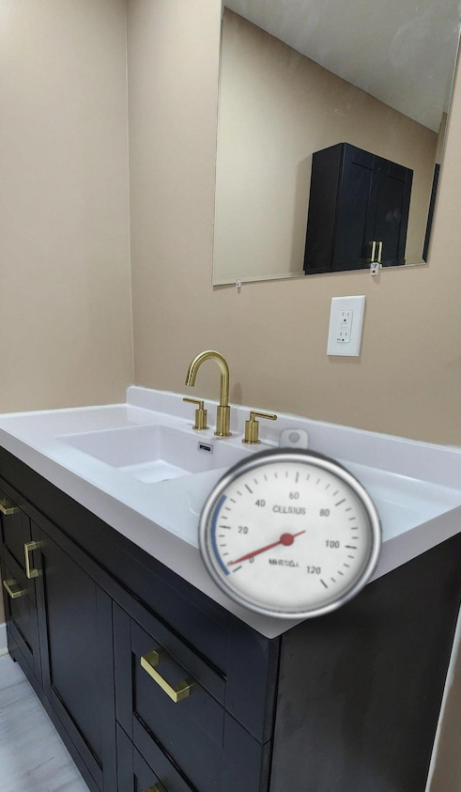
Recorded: 4,°C
